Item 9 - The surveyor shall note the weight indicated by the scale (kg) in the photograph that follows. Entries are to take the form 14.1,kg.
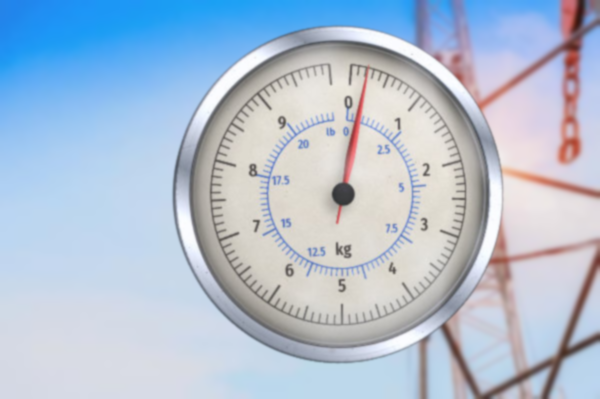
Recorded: 0.2,kg
